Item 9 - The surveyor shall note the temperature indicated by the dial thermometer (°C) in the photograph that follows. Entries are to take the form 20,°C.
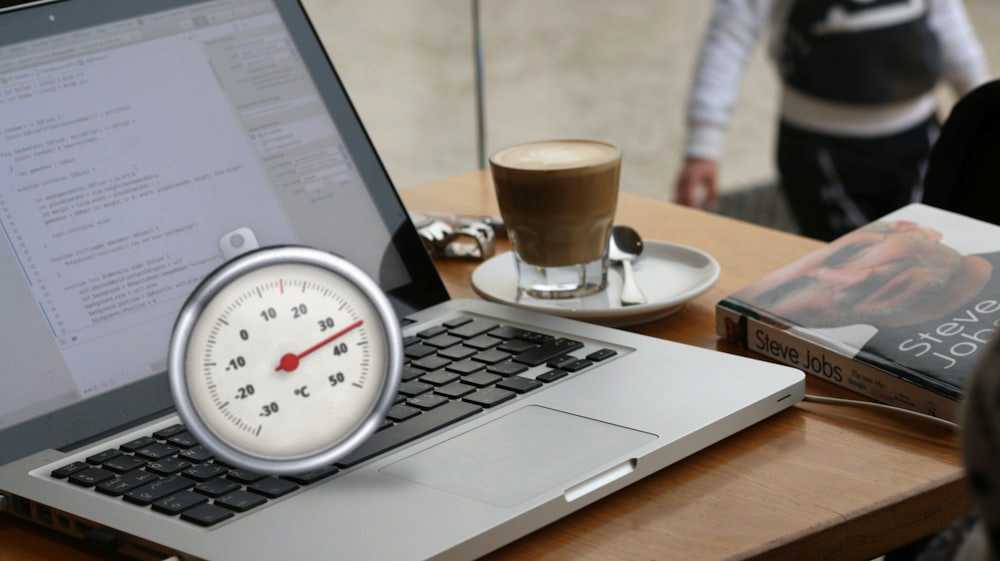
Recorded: 35,°C
